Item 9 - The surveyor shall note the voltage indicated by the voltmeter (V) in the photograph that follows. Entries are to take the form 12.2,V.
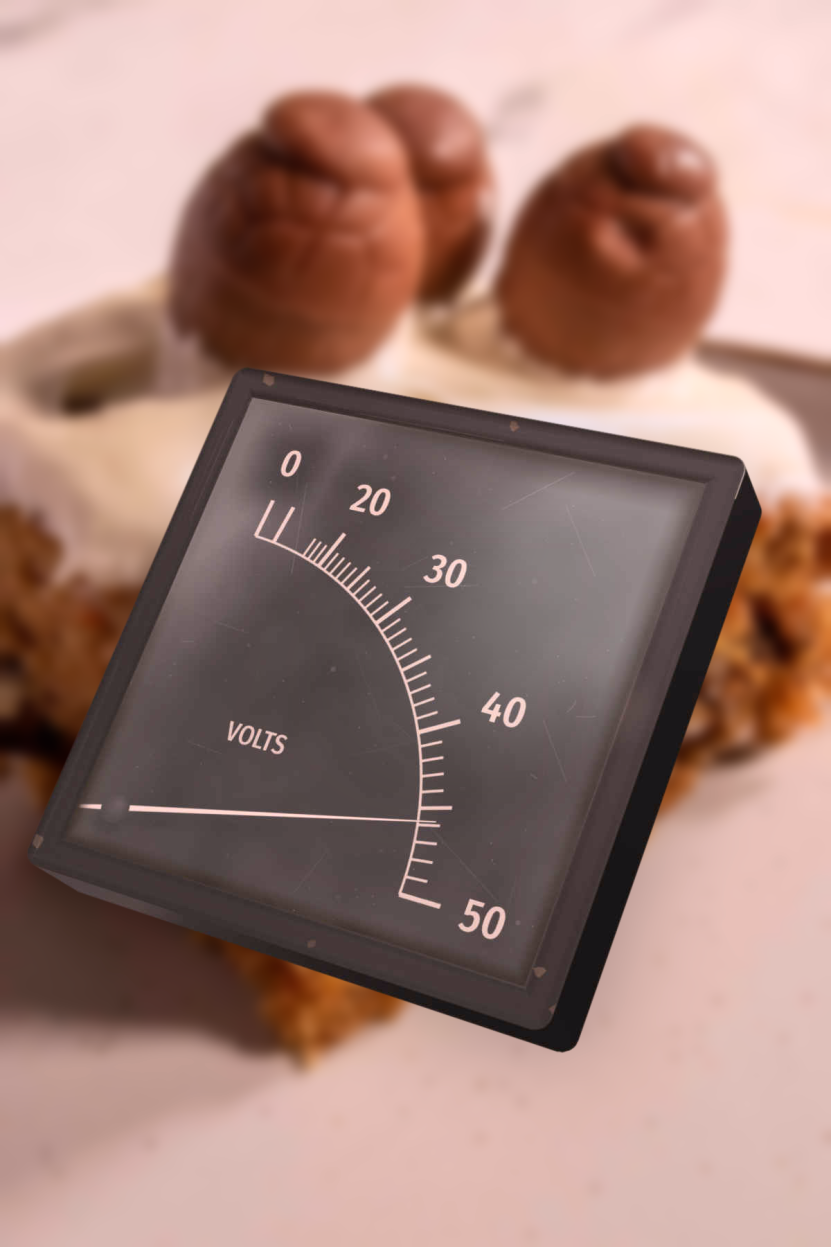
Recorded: 46,V
